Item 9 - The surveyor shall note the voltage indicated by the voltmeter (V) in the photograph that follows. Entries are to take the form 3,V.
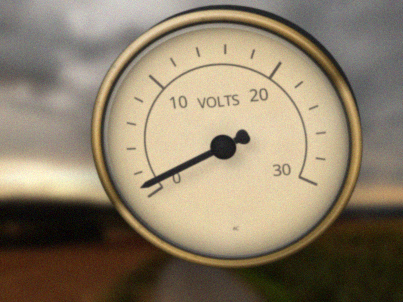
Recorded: 1,V
